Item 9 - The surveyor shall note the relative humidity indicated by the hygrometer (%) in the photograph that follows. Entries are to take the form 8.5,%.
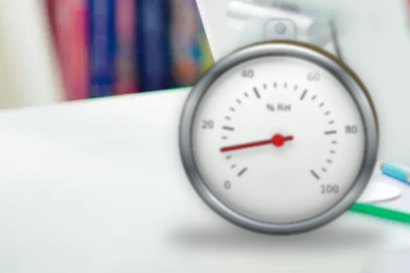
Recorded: 12,%
